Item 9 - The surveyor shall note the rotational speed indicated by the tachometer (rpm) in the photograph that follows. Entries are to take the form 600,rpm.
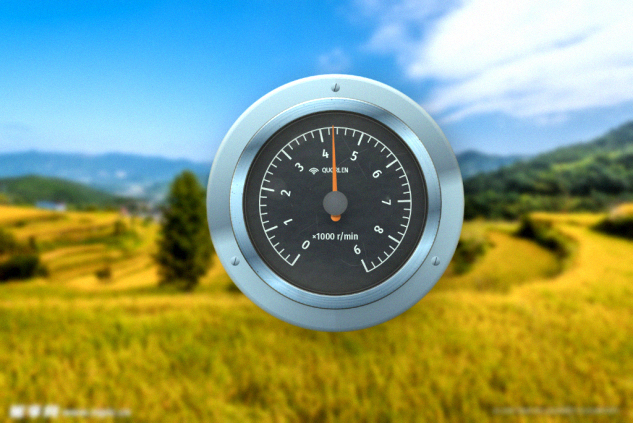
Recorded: 4300,rpm
